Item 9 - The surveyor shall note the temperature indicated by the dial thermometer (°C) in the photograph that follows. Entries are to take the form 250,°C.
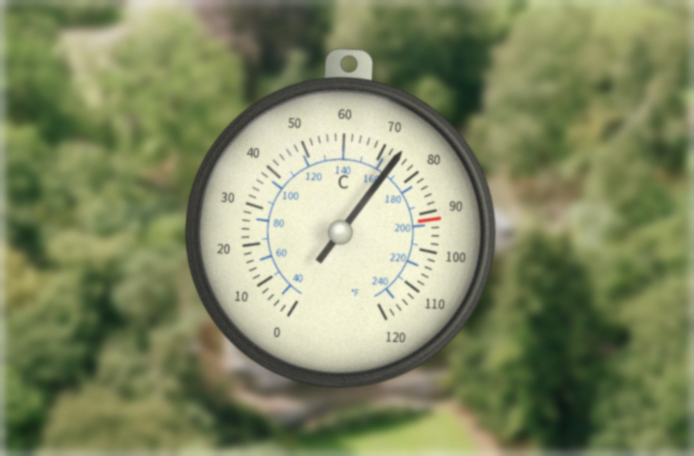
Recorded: 74,°C
